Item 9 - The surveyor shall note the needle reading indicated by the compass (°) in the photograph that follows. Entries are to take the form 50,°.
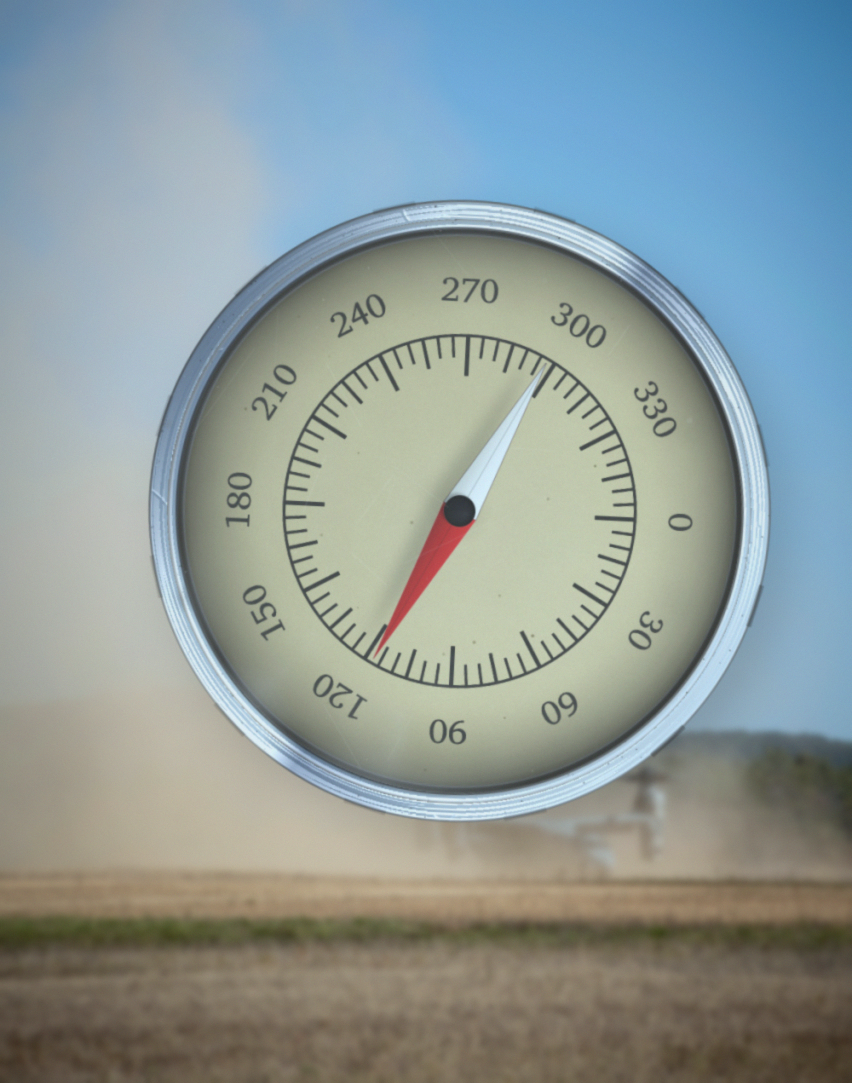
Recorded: 117.5,°
